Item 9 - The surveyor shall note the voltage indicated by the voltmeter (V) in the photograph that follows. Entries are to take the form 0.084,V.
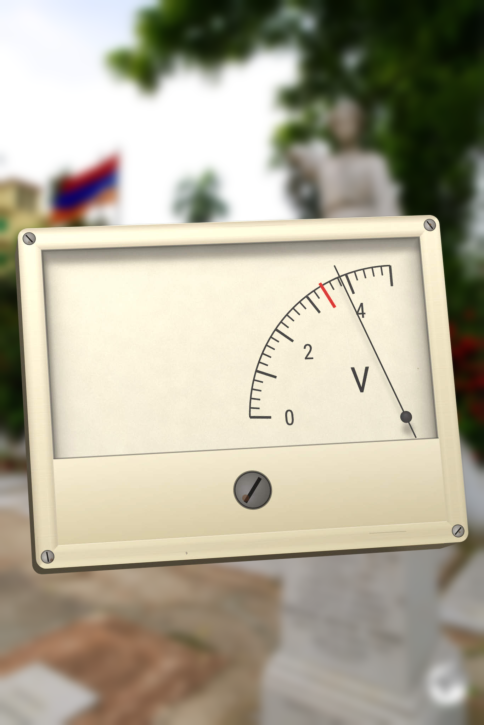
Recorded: 3.8,V
